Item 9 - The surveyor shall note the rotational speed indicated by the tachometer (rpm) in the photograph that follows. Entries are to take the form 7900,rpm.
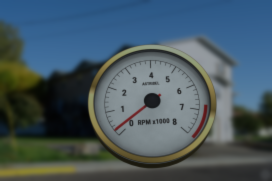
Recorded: 200,rpm
